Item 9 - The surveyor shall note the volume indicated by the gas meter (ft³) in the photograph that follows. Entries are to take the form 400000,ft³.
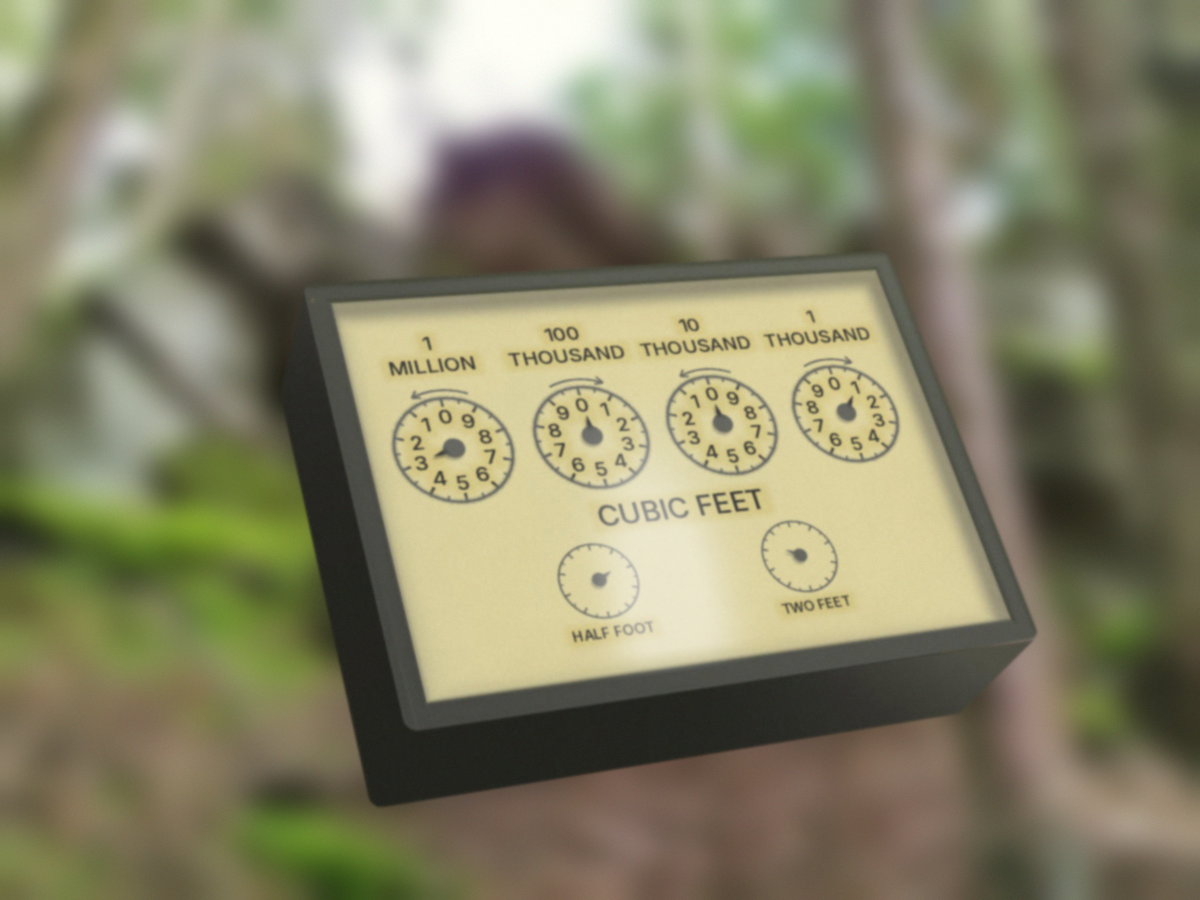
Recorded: 300100,ft³
